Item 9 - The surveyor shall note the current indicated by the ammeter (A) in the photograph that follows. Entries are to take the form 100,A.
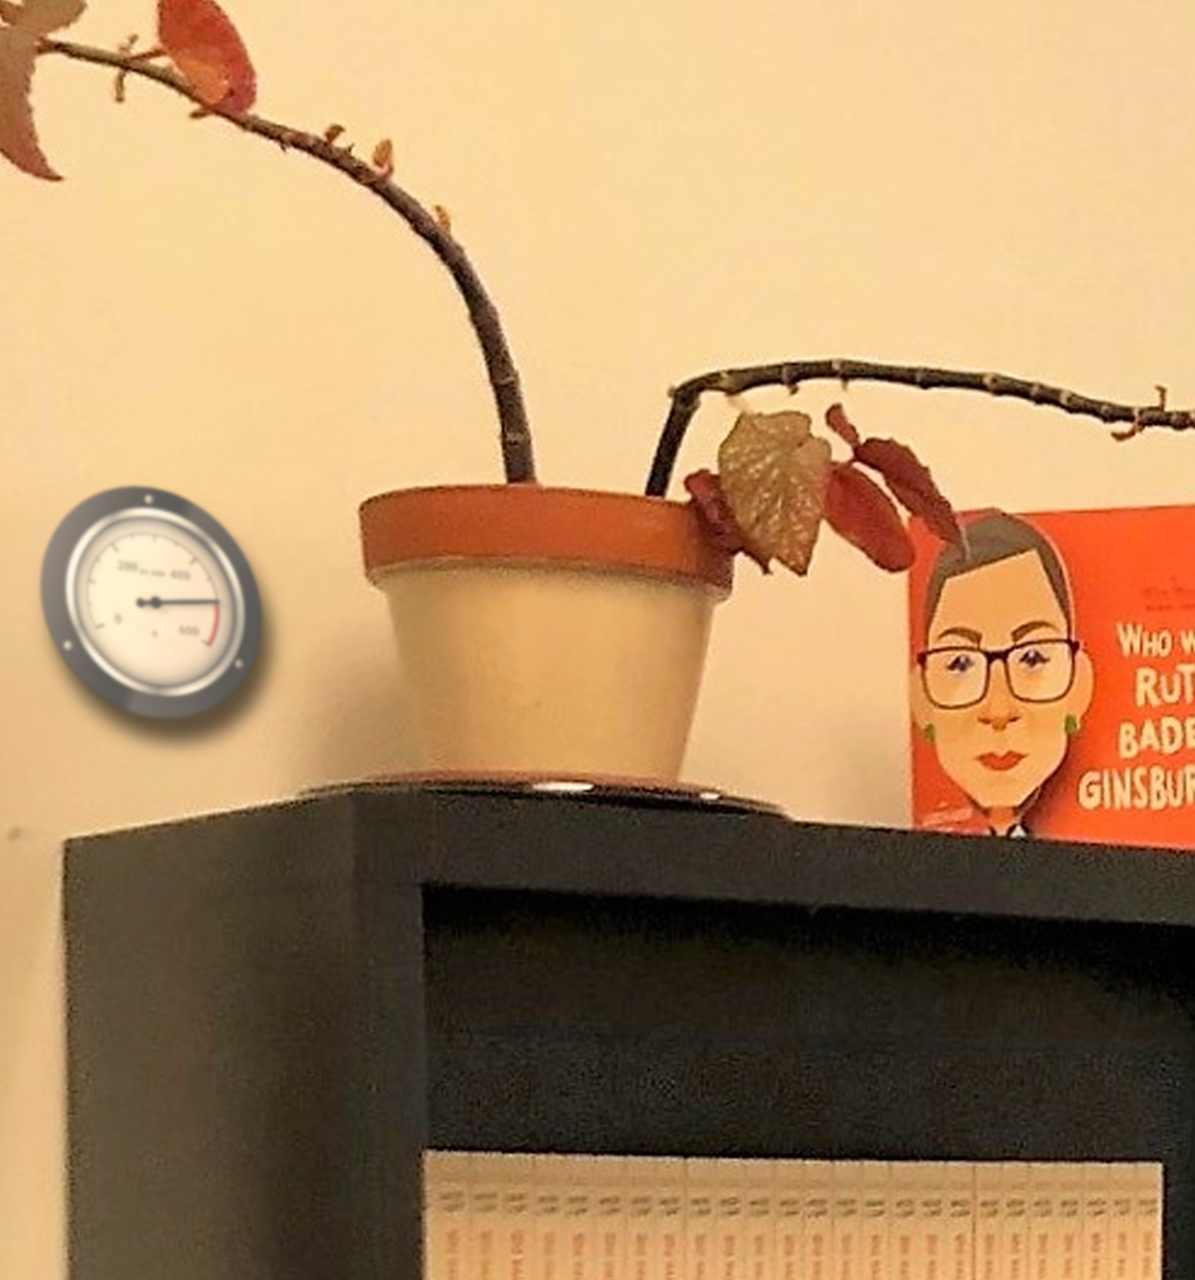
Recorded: 500,A
